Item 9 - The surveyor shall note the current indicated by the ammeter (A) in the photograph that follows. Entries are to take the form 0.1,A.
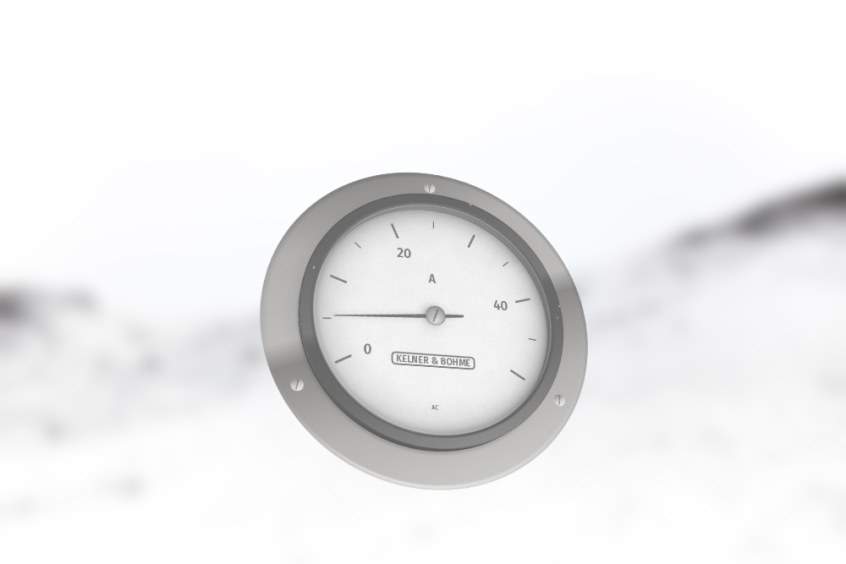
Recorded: 5,A
